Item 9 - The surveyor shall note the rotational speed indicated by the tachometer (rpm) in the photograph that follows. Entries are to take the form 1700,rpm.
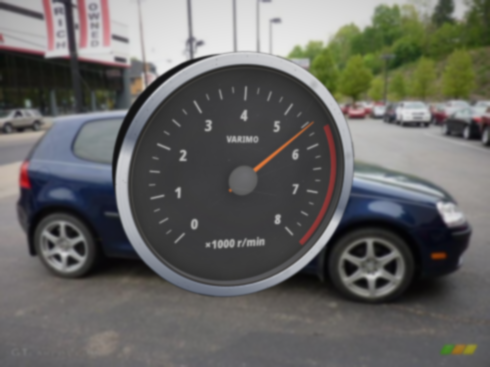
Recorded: 5500,rpm
